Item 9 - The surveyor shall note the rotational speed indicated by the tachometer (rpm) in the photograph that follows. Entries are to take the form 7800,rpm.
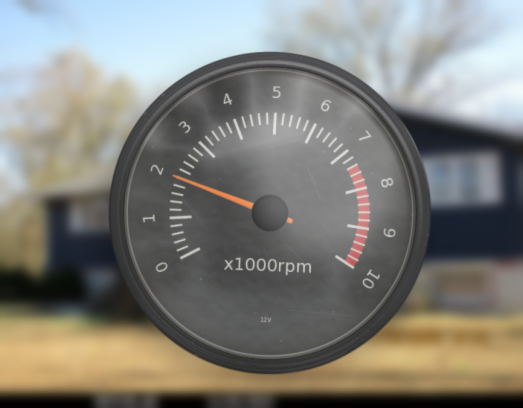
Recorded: 2000,rpm
